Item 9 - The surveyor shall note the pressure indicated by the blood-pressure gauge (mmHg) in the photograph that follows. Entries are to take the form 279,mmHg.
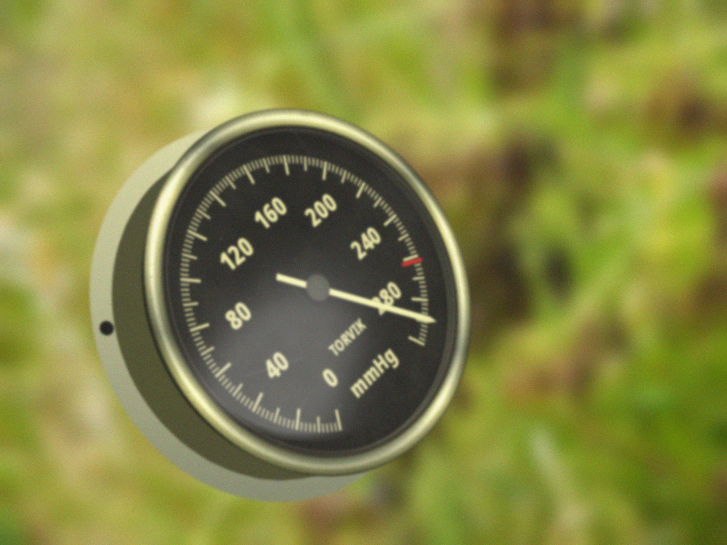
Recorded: 290,mmHg
